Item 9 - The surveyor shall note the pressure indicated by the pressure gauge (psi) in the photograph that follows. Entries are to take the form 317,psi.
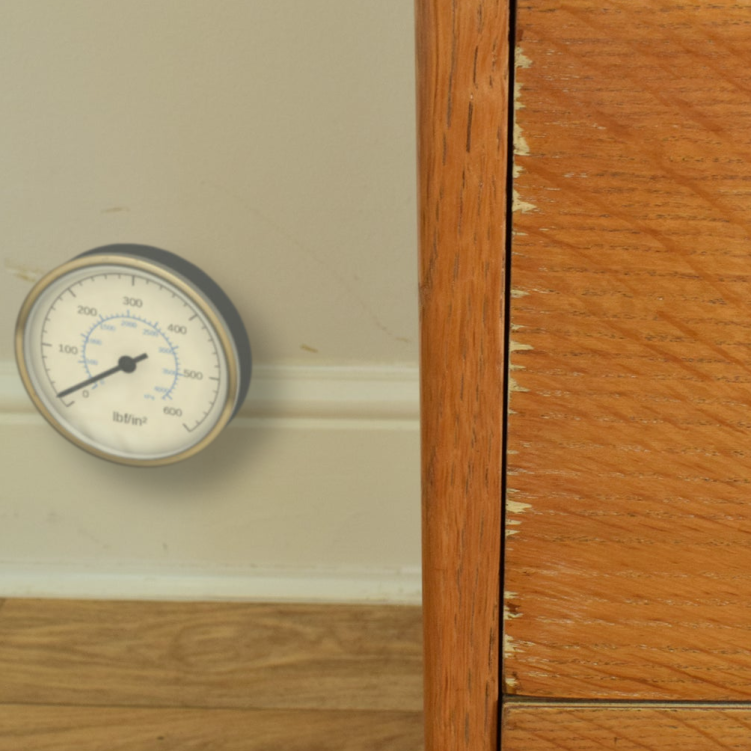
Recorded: 20,psi
